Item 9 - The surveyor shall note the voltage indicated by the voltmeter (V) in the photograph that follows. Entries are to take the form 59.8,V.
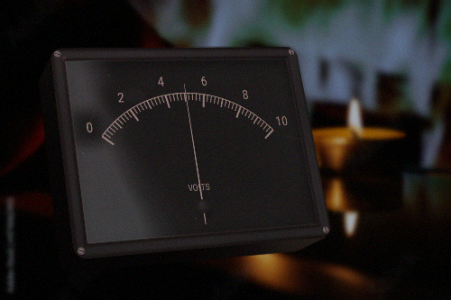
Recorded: 5,V
